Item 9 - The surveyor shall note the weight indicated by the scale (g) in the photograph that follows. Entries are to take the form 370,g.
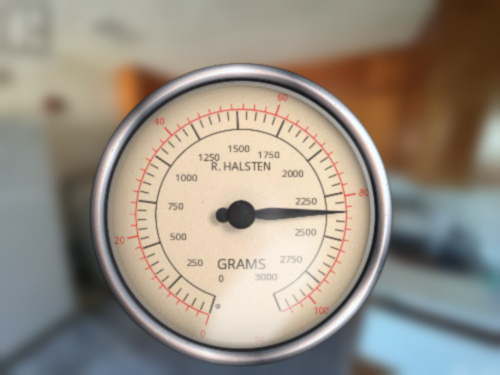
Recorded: 2350,g
